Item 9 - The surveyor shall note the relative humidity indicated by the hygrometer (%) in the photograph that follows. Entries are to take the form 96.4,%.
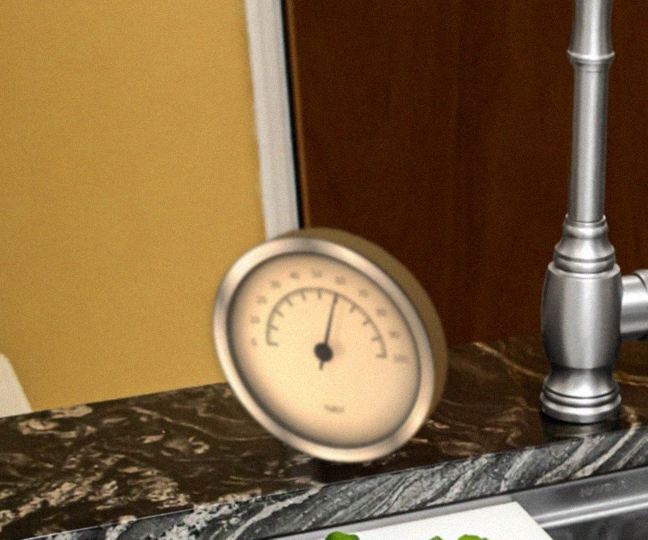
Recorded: 60,%
